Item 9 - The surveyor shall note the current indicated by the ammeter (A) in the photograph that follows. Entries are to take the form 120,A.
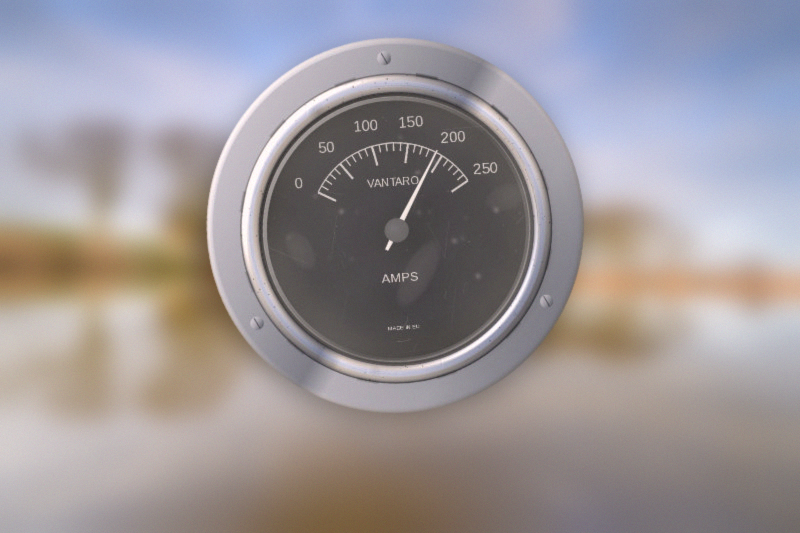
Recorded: 190,A
